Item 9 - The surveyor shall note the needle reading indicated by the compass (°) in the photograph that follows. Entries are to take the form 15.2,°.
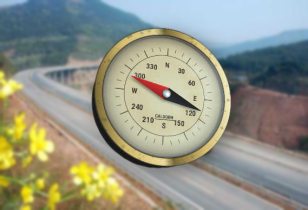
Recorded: 290,°
